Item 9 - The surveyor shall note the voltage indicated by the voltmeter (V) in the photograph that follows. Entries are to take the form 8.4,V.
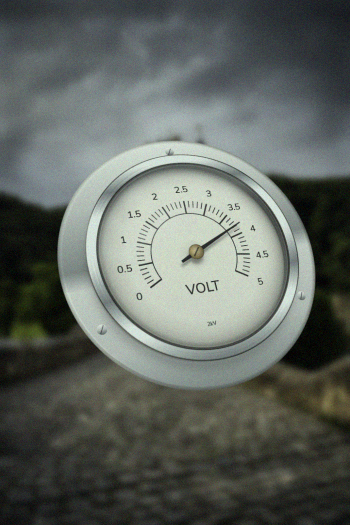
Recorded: 3.8,V
